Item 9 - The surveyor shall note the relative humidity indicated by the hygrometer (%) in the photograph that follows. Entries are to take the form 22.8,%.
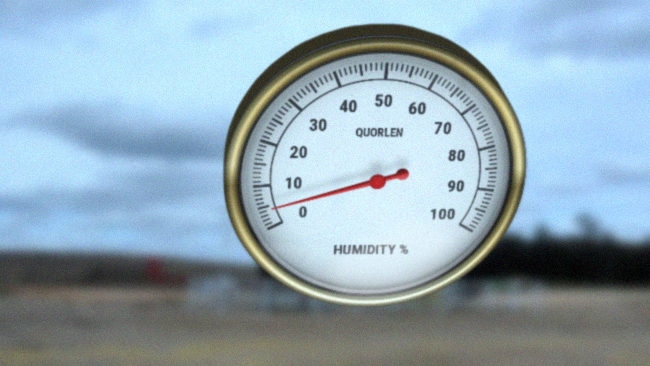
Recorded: 5,%
